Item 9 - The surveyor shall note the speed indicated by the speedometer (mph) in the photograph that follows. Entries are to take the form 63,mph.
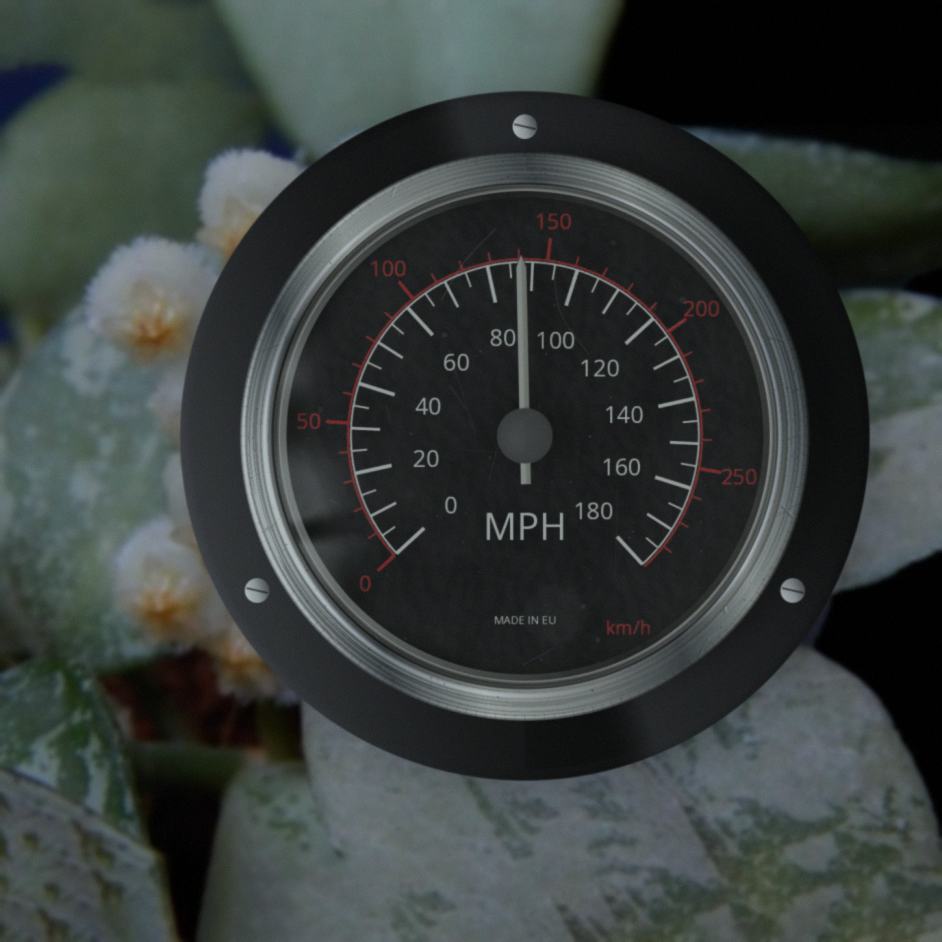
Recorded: 87.5,mph
